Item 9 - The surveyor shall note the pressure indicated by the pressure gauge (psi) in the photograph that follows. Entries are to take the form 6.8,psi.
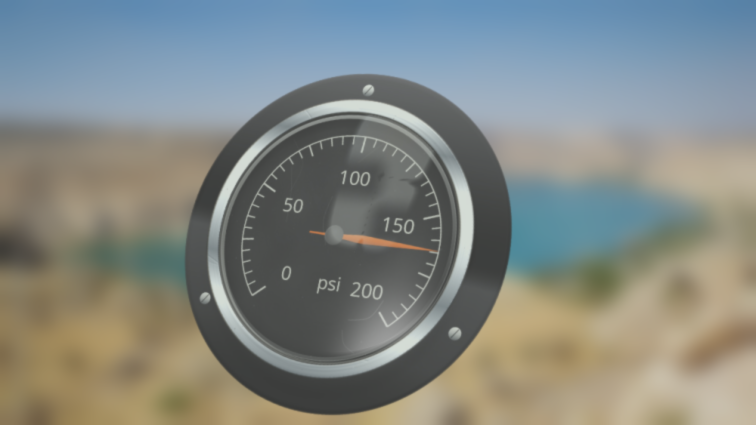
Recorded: 165,psi
